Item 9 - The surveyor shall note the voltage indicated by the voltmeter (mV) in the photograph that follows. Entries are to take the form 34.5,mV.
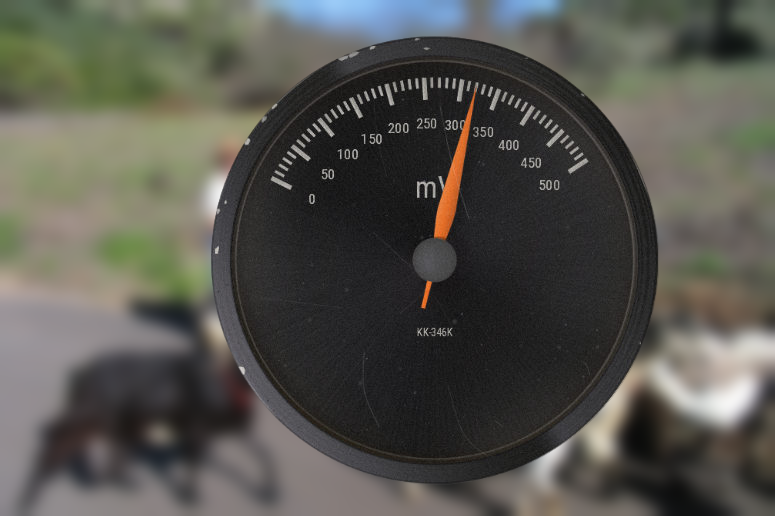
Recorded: 320,mV
